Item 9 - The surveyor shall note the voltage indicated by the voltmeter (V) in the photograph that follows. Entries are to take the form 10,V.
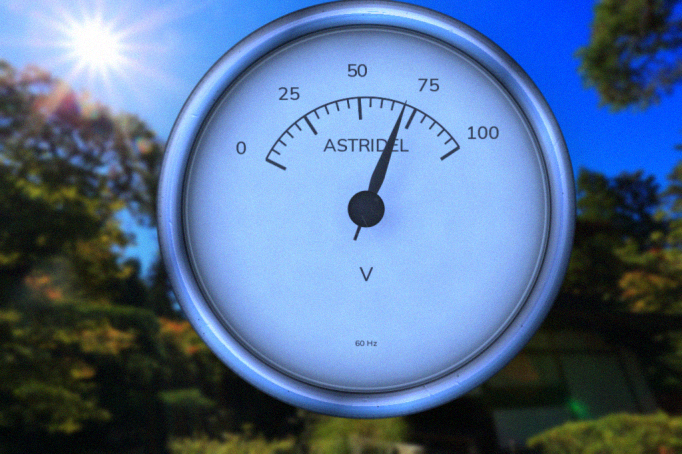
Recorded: 70,V
